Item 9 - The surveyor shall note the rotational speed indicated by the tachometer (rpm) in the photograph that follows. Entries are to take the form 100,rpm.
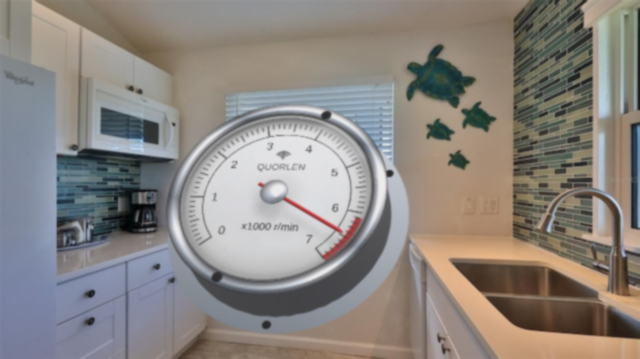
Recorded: 6500,rpm
